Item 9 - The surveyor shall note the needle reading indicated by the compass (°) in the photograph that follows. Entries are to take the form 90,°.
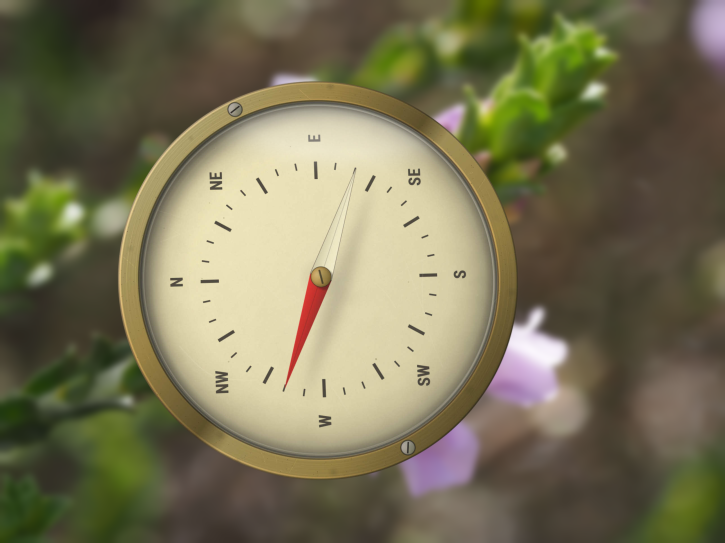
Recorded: 290,°
